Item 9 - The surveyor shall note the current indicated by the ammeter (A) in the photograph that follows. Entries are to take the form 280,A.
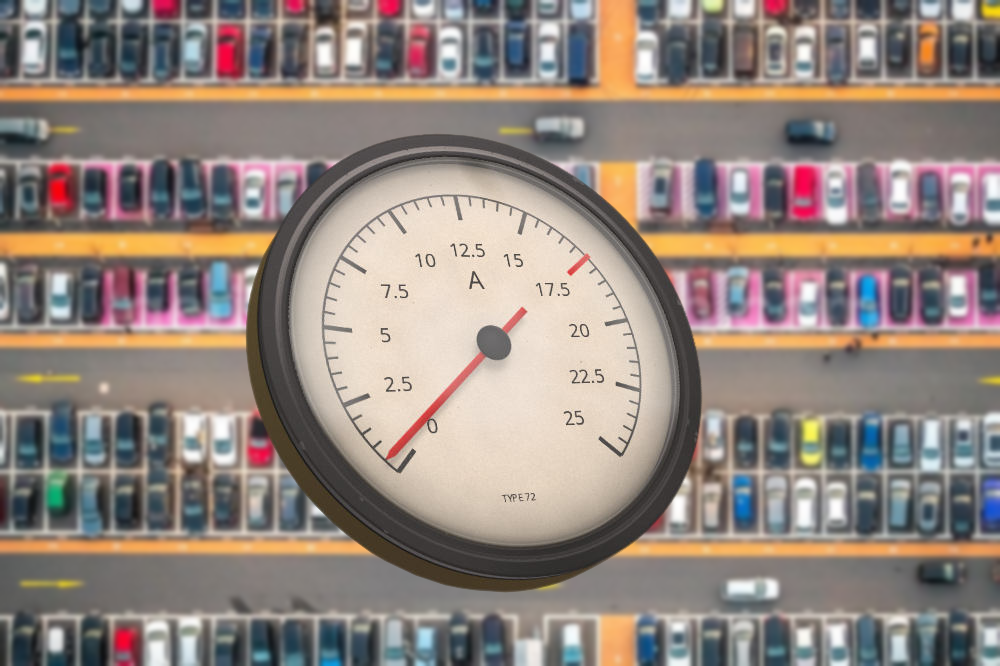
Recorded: 0.5,A
